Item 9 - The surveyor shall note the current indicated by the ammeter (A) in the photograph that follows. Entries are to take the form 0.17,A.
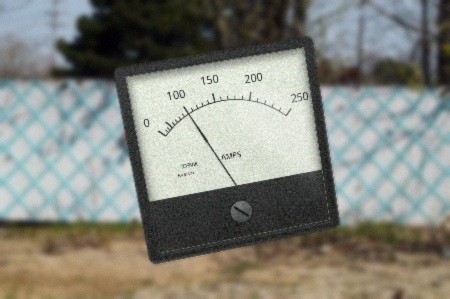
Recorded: 100,A
